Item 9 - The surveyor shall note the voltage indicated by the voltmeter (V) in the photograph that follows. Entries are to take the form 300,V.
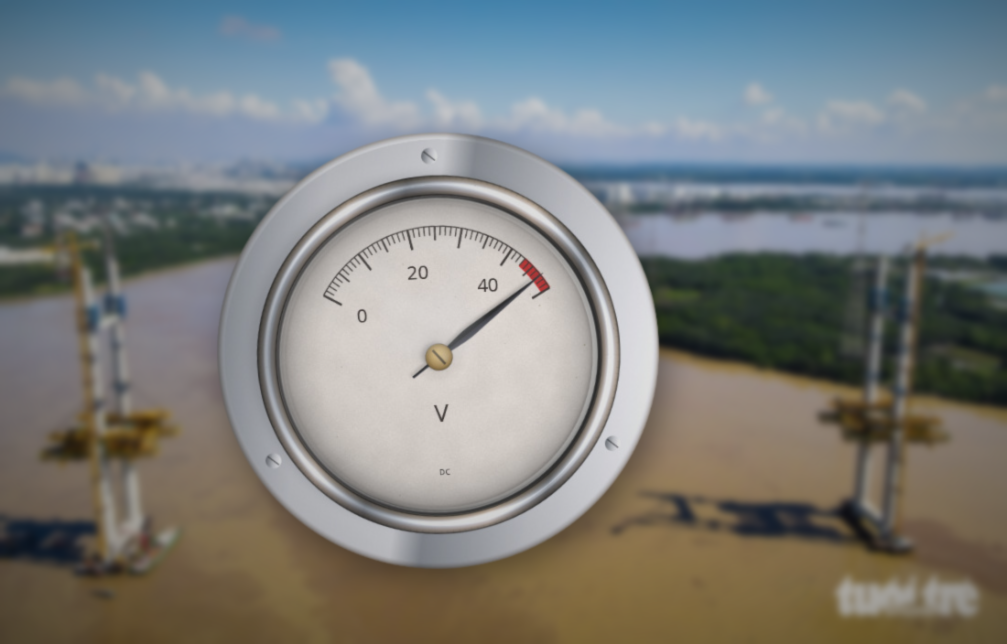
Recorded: 47,V
